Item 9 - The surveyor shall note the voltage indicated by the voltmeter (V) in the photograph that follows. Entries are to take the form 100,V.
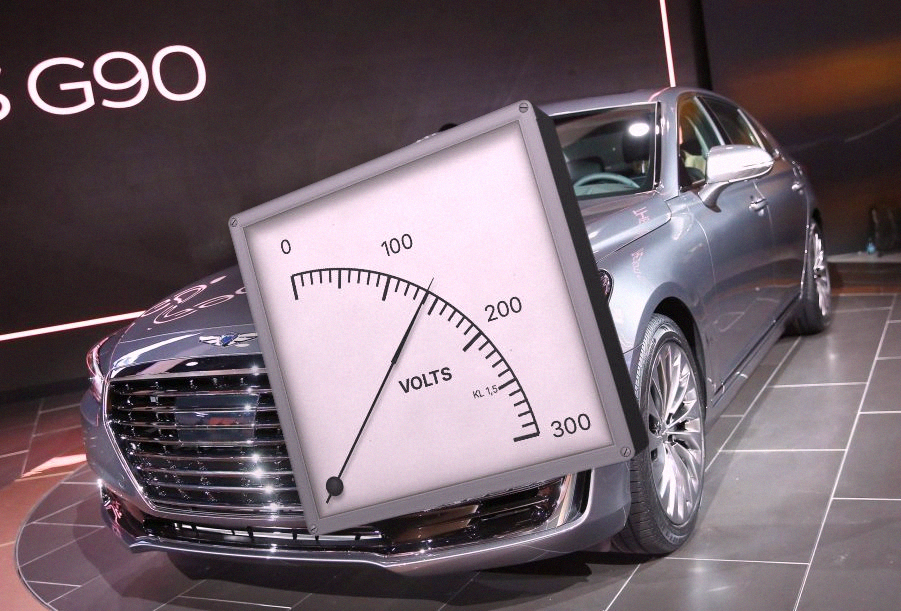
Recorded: 140,V
